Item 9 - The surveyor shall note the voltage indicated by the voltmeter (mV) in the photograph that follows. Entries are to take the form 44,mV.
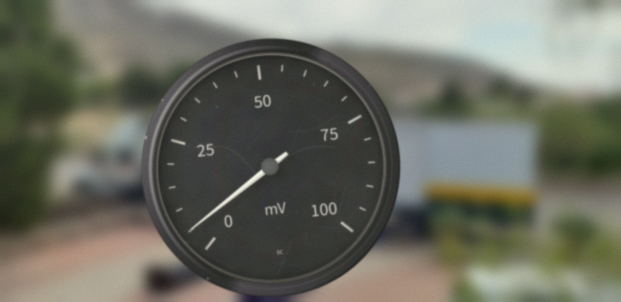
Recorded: 5,mV
